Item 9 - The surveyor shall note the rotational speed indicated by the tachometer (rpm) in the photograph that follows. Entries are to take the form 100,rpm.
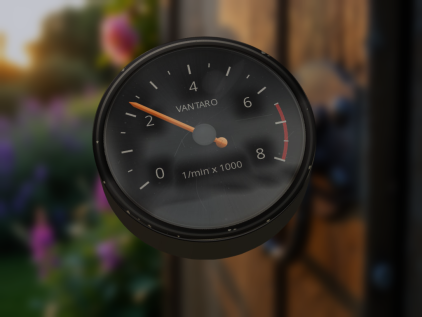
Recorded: 2250,rpm
